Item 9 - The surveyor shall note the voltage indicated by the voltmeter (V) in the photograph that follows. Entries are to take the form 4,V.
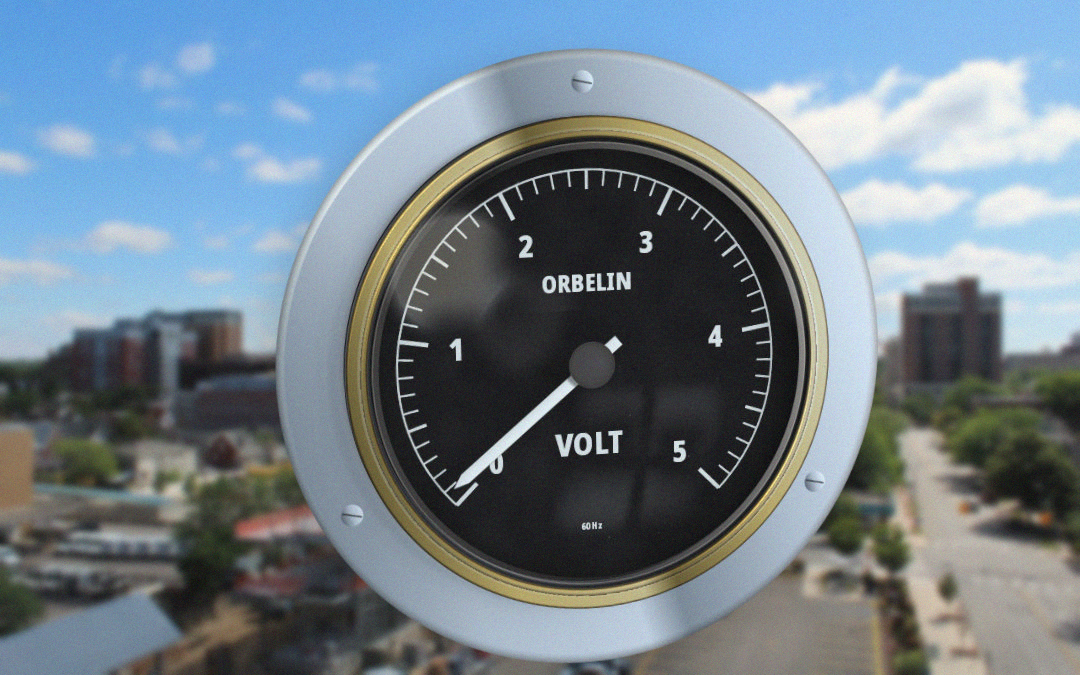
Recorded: 0.1,V
